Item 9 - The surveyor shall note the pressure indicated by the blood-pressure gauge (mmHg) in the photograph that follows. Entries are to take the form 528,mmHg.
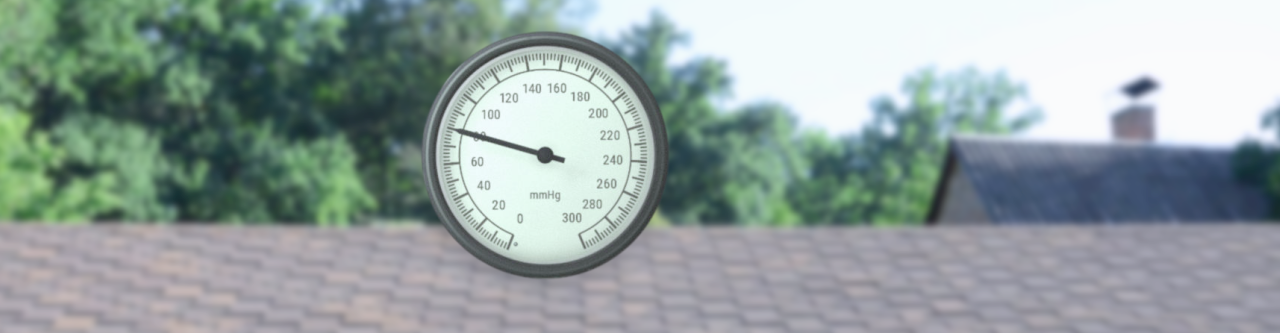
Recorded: 80,mmHg
